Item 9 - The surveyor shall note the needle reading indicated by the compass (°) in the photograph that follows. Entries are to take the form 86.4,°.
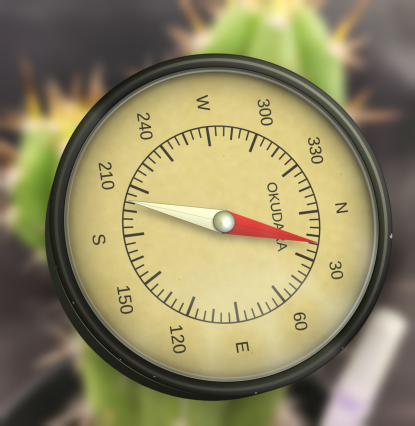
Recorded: 20,°
